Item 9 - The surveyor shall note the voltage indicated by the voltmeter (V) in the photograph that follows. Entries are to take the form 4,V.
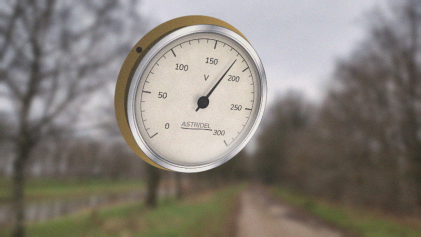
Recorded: 180,V
